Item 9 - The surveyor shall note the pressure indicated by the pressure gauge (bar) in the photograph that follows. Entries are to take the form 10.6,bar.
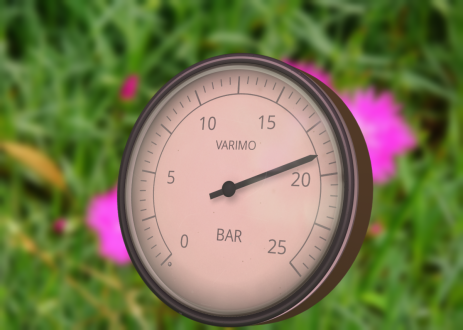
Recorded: 19,bar
